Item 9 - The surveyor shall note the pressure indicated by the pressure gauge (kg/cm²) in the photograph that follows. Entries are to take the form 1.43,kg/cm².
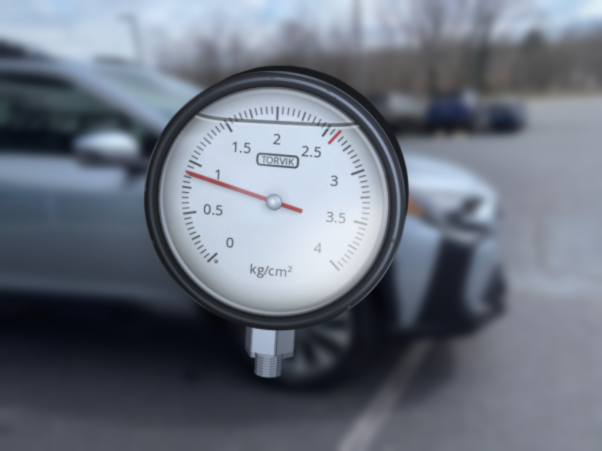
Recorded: 0.9,kg/cm²
